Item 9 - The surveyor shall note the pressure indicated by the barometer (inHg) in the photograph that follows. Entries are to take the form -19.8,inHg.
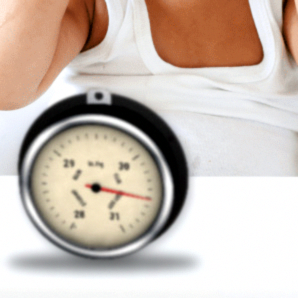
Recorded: 30.5,inHg
